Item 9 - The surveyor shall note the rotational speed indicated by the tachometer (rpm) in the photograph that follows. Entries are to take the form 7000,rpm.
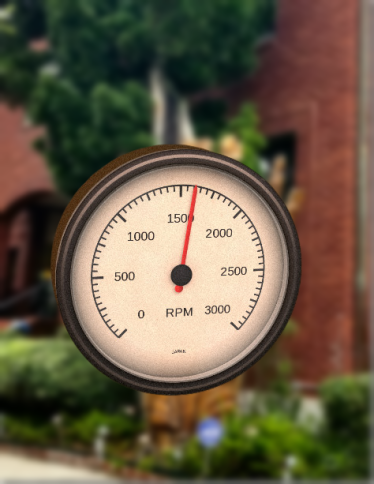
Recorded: 1600,rpm
